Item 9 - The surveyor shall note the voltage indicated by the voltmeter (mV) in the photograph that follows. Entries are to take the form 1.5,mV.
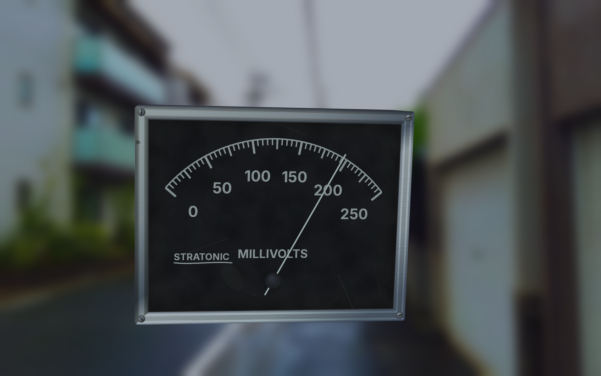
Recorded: 195,mV
